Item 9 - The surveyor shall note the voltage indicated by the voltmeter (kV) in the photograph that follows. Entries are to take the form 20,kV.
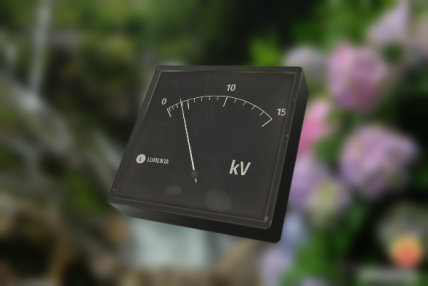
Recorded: 4,kV
